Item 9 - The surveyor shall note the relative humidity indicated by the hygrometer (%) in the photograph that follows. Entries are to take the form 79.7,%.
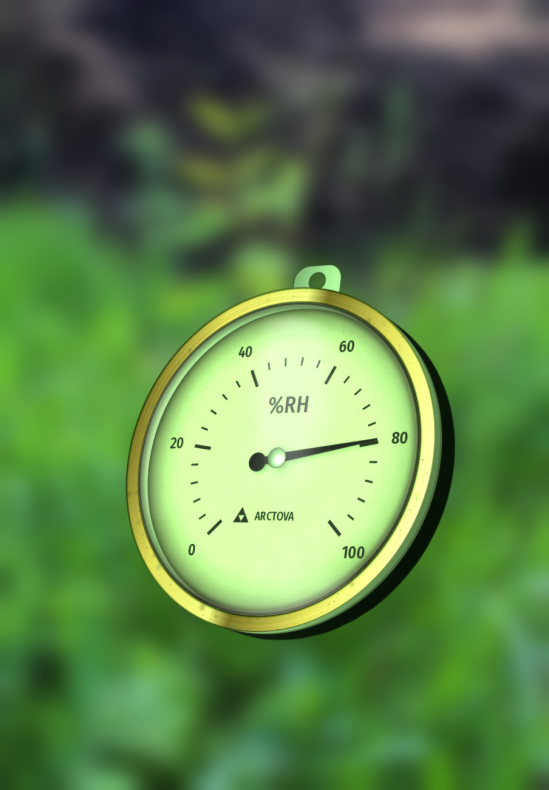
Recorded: 80,%
